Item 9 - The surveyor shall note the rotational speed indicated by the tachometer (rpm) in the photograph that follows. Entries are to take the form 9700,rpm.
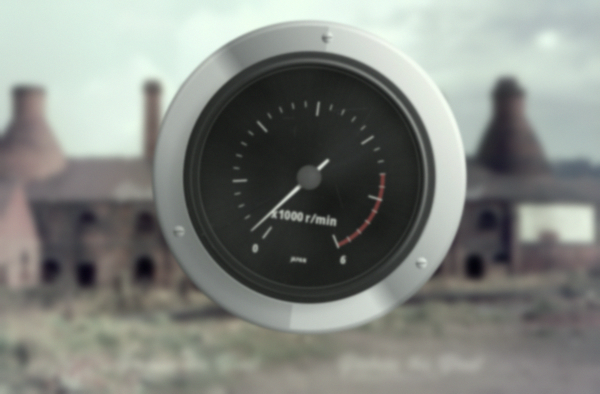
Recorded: 200,rpm
